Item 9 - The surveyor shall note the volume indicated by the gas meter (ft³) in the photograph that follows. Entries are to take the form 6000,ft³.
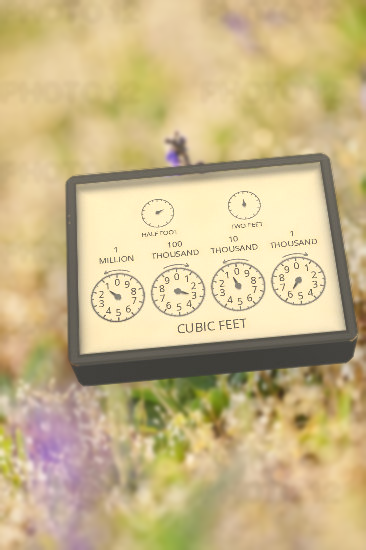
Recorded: 130600,ft³
